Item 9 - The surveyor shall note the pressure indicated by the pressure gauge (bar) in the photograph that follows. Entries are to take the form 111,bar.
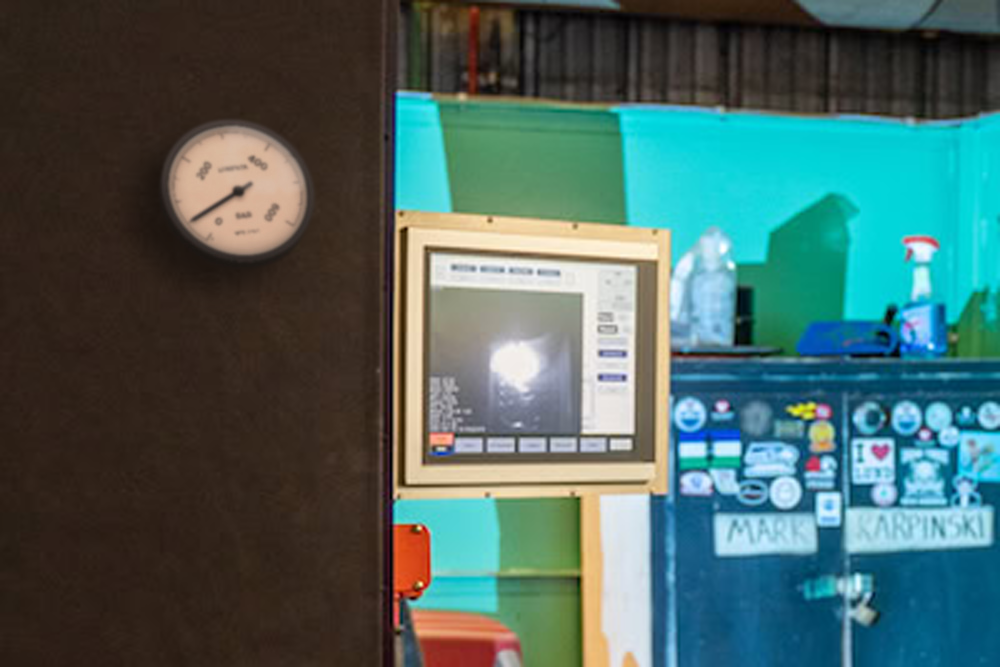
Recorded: 50,bar
